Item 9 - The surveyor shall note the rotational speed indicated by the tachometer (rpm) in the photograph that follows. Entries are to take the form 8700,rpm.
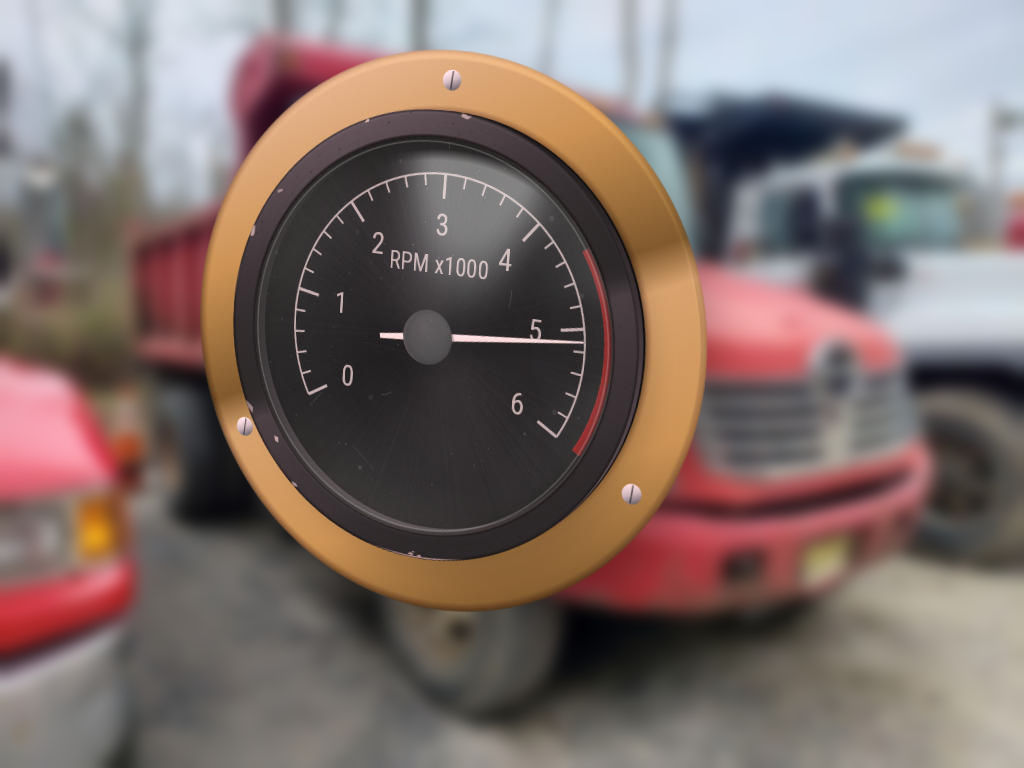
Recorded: 5100,rpm
